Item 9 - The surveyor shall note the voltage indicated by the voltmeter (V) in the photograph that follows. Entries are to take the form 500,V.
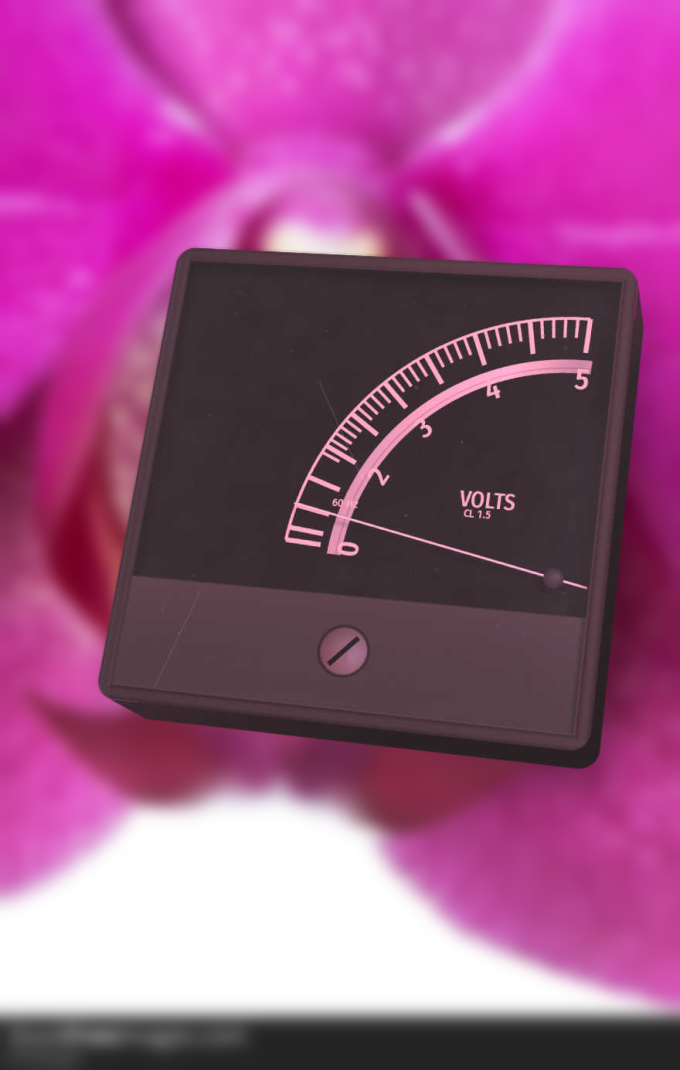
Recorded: 1,V
